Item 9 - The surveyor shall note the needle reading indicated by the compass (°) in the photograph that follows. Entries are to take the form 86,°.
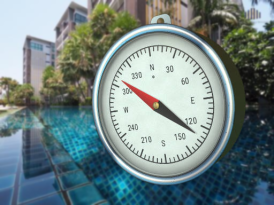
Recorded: 310,°
